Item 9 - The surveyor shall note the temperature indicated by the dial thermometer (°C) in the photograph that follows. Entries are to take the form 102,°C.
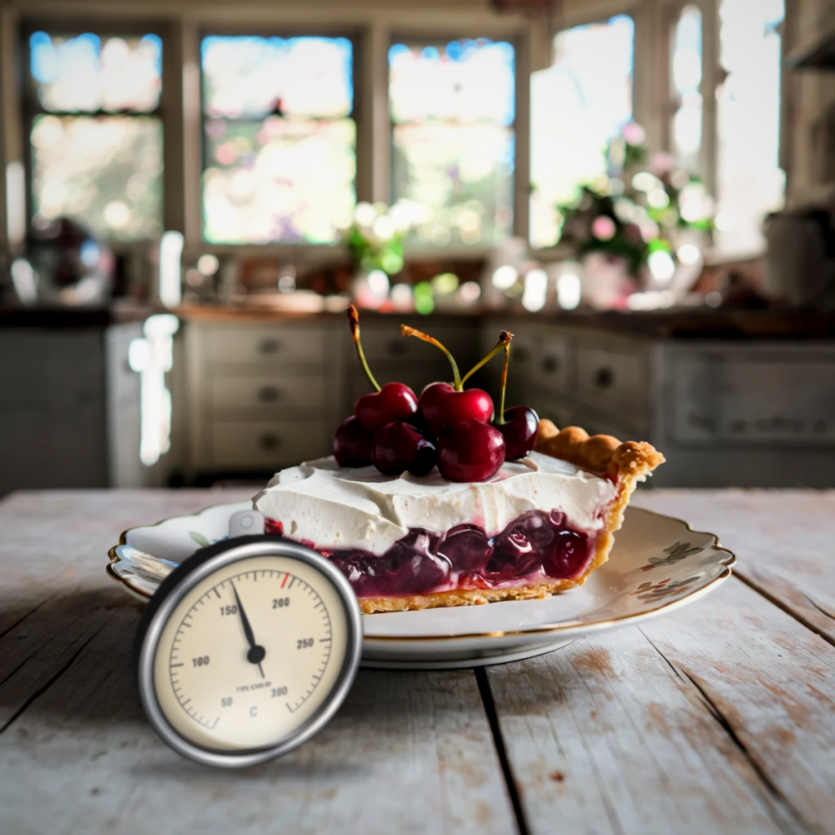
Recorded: 160,°C
